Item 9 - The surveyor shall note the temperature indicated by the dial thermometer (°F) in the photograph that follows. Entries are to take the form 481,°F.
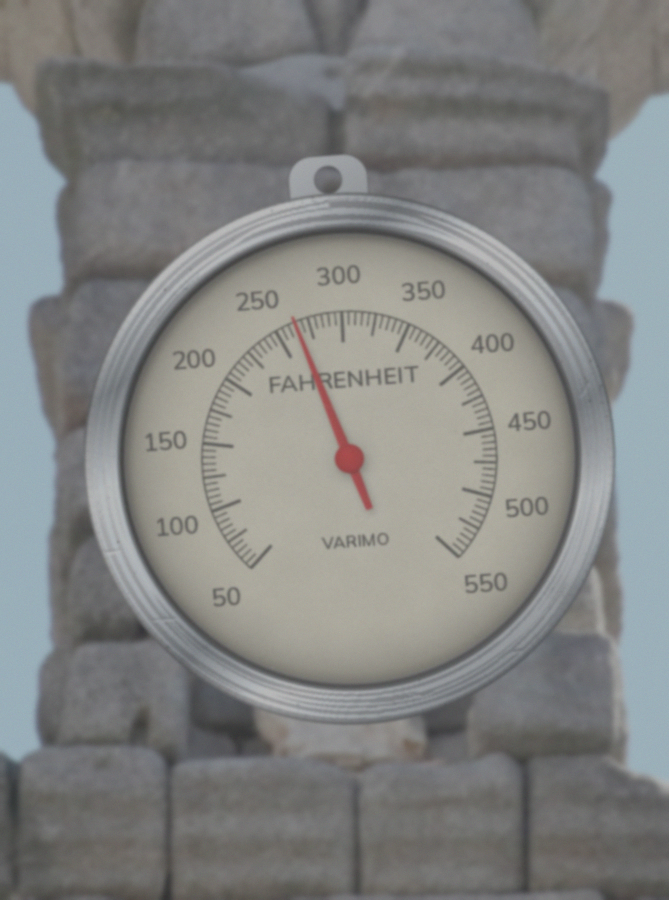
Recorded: 265,°F
